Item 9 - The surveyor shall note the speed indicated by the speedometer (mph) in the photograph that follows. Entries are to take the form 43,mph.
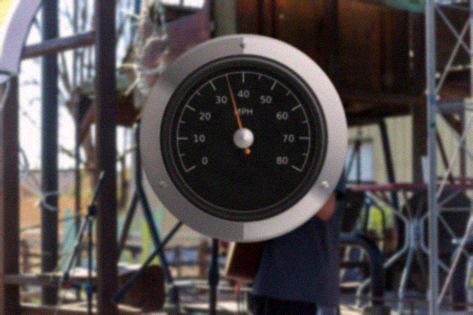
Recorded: 35,mph
